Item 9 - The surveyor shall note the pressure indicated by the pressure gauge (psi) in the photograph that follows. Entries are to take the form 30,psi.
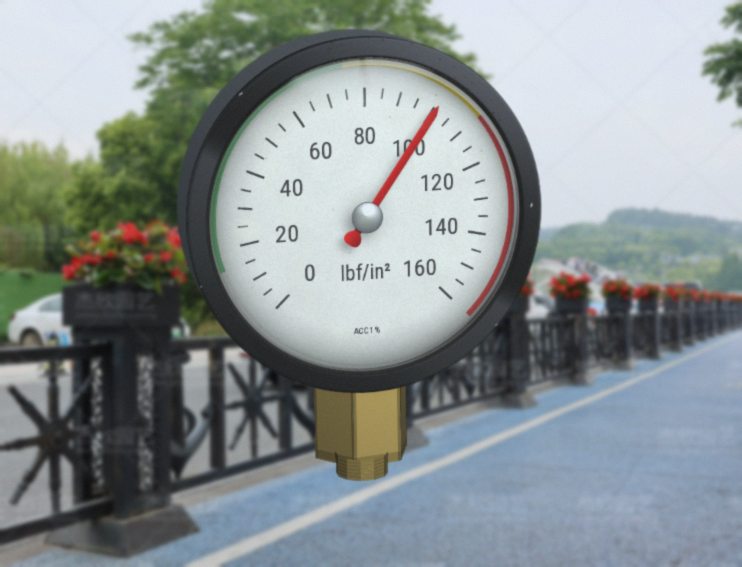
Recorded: 100,psi
